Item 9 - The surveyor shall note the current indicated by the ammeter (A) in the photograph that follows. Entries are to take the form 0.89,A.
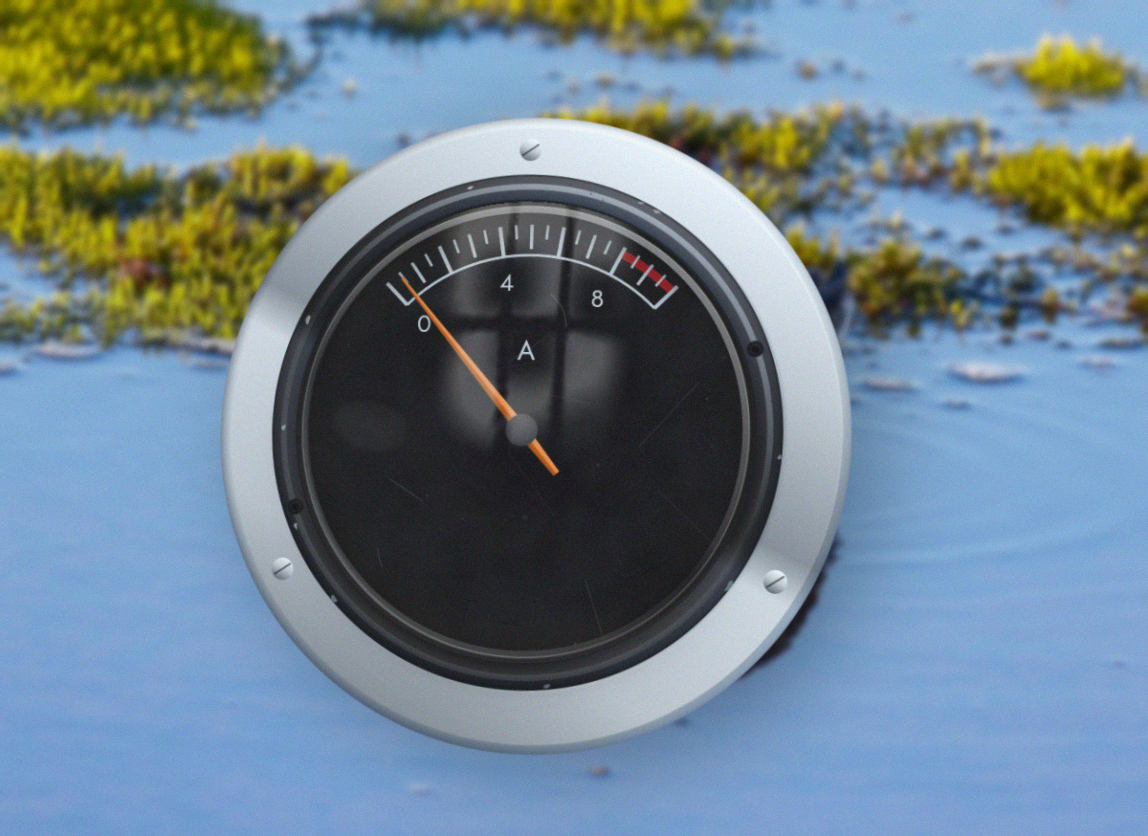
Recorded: 0.5,A
